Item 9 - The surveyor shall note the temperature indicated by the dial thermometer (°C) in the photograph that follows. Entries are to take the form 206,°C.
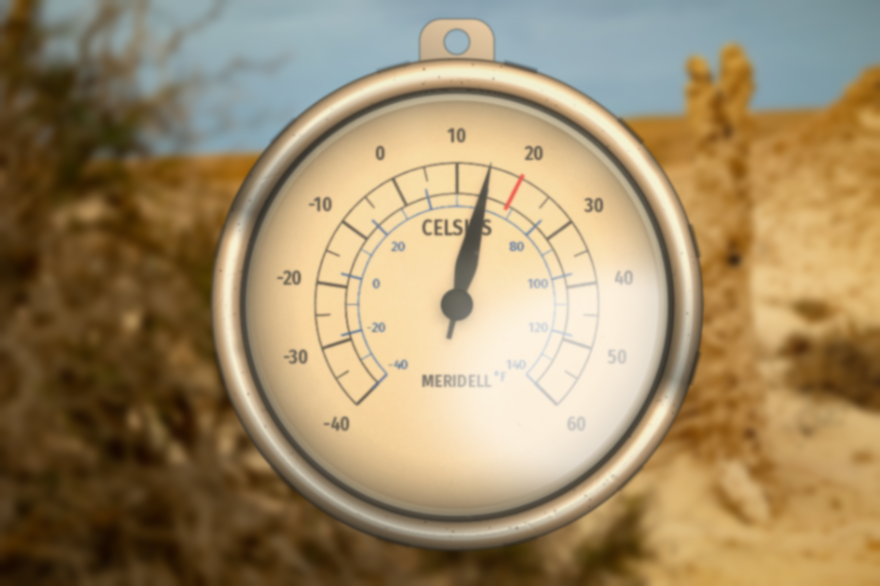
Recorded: 15,°C
